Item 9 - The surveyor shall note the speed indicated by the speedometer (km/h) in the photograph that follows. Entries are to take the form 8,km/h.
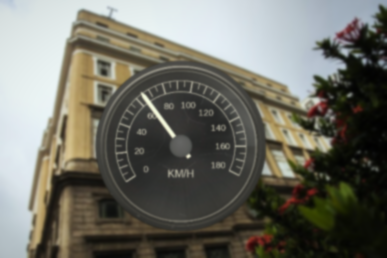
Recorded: 65,km/h
